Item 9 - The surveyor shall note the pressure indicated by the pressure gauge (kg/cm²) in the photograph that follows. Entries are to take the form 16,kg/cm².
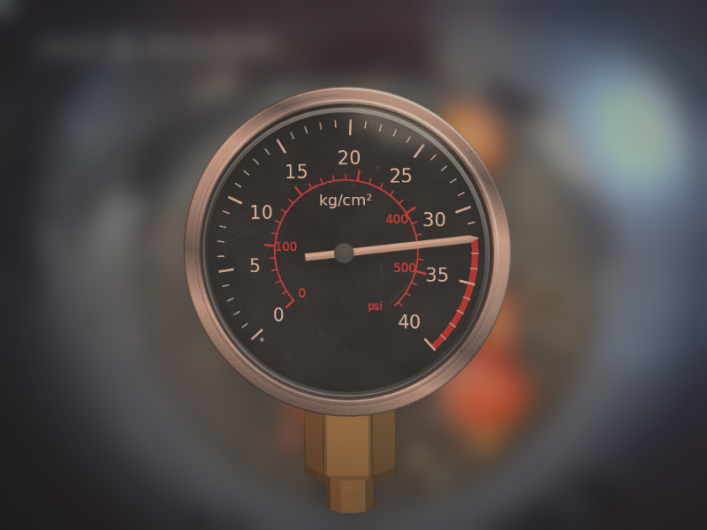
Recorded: 32,kg/cm²
